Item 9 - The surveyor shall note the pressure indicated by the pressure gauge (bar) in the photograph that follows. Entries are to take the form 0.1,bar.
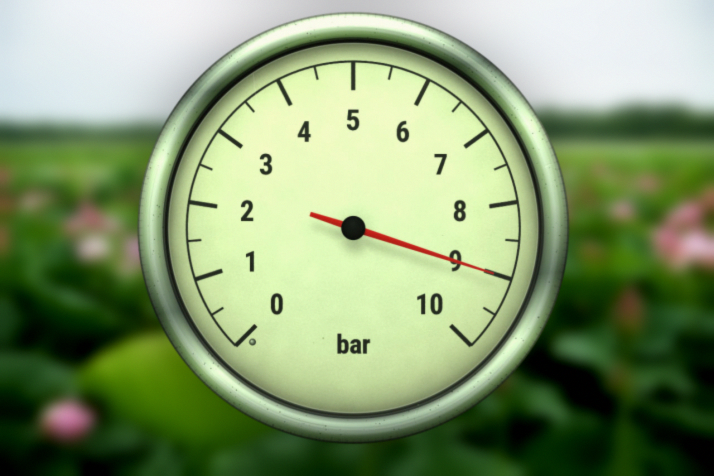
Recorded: 9,bar
